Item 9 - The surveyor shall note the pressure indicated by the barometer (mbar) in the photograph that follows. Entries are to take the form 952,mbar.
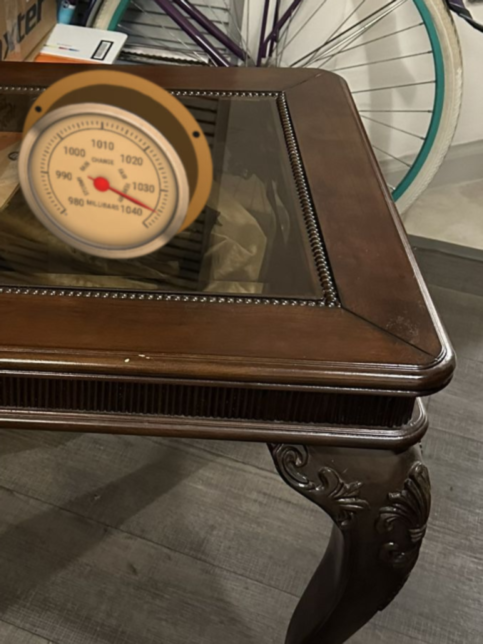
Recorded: 1035,mbar
